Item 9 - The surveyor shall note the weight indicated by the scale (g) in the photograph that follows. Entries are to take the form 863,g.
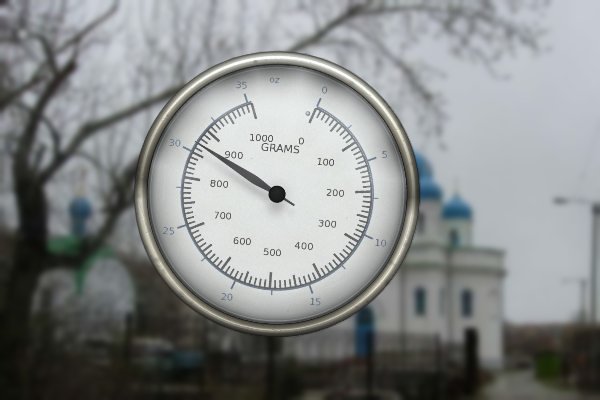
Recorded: 870,g
